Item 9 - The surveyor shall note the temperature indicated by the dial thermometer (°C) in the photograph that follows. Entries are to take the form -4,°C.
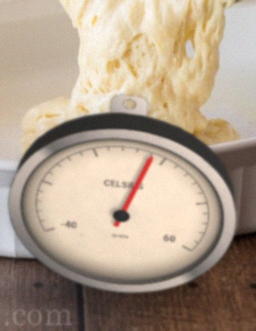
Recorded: 16,°C
